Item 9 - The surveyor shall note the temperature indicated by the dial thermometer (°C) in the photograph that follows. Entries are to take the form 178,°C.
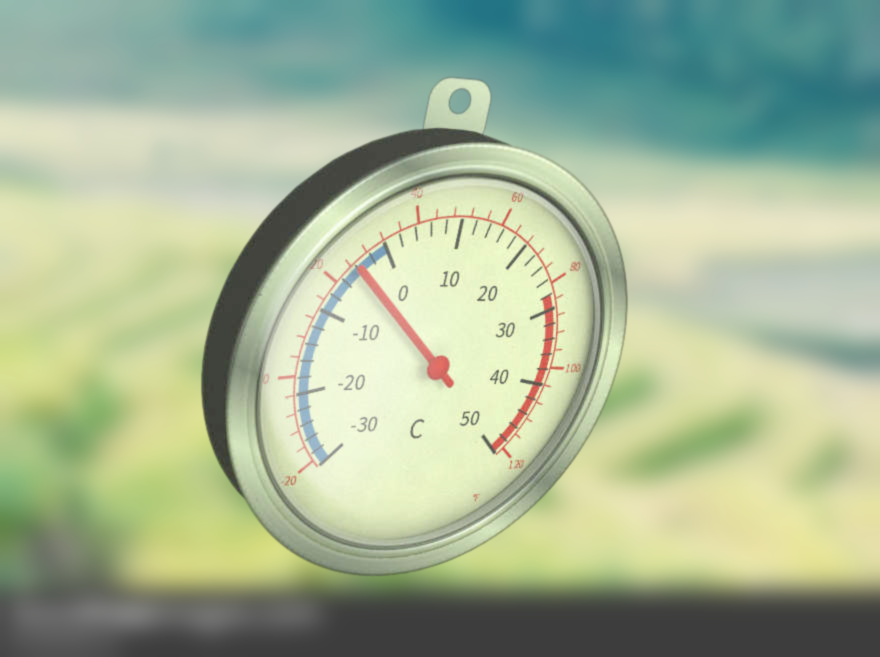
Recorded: -4,°C
